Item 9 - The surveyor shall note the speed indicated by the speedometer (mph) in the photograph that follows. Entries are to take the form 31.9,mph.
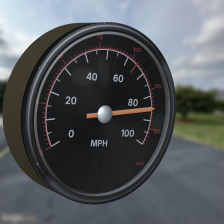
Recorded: 85,mph
